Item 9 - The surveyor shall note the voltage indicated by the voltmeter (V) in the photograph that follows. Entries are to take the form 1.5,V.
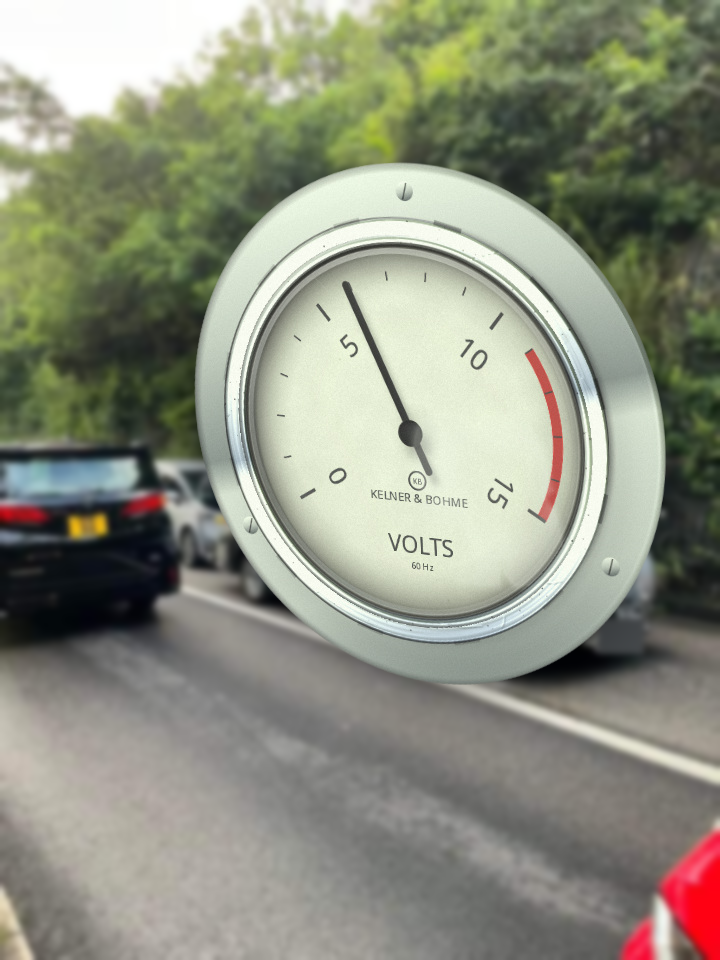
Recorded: 6,V
